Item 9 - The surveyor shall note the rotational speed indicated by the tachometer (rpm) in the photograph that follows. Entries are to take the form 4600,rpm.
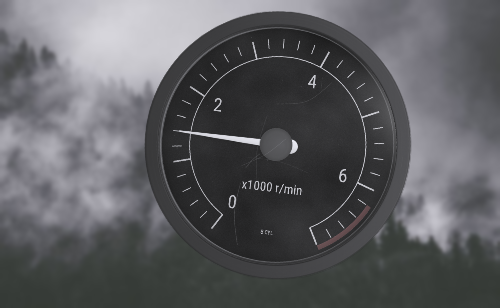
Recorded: 1400,rpm
